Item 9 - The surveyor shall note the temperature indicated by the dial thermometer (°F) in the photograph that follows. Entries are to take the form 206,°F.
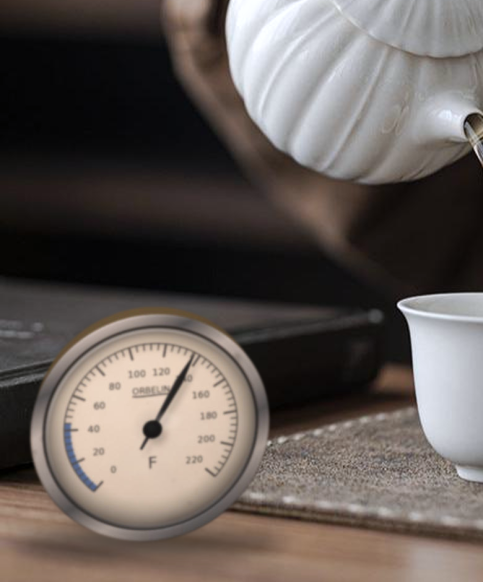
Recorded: 136,°F
